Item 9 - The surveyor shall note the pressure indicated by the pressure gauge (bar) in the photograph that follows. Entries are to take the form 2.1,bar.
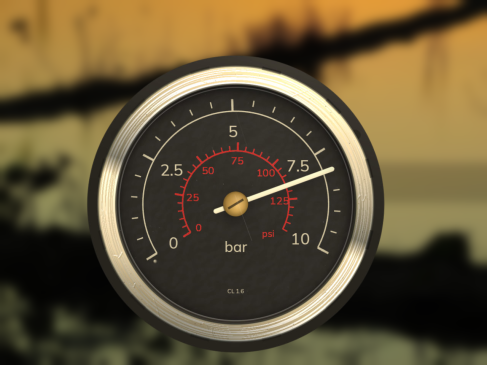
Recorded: 8,bar
